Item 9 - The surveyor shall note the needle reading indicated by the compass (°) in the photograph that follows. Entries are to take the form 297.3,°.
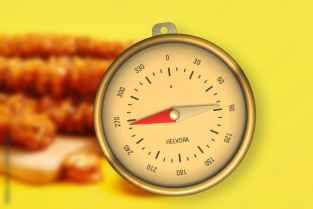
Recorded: 265,°
